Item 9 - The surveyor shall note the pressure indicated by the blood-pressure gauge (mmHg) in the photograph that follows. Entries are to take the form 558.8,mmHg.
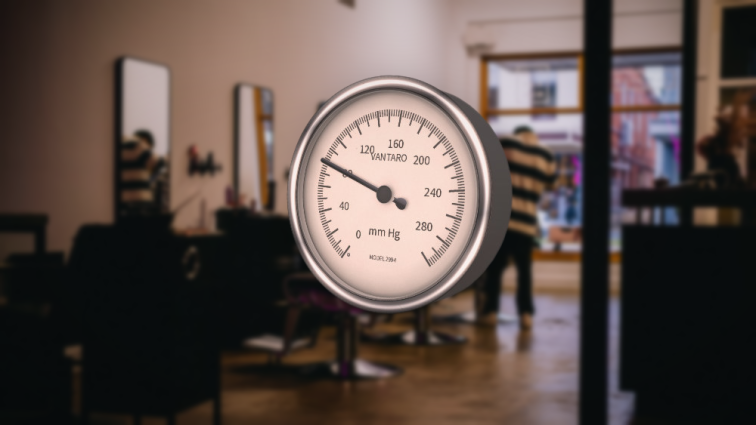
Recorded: 80,mmHg
